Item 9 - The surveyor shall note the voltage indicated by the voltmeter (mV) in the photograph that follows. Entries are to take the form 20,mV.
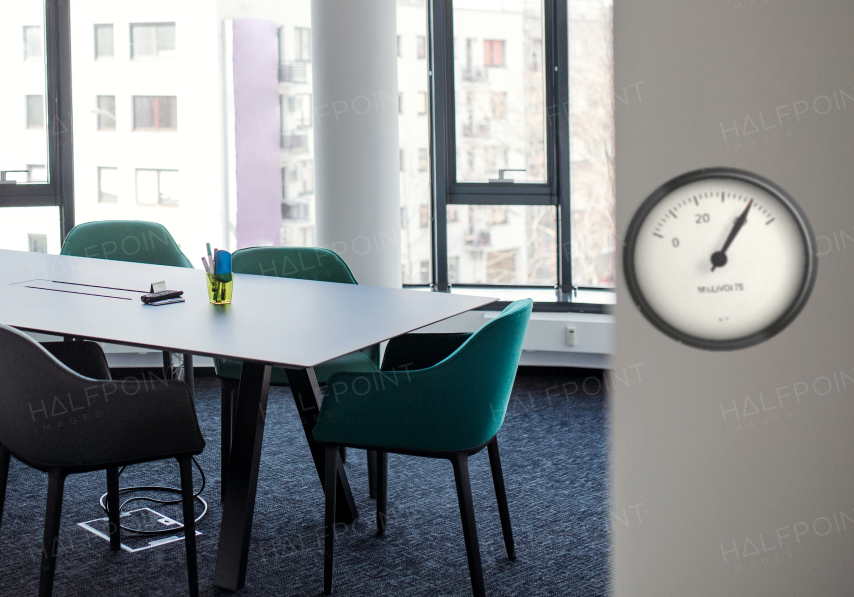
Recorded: 40,mV
